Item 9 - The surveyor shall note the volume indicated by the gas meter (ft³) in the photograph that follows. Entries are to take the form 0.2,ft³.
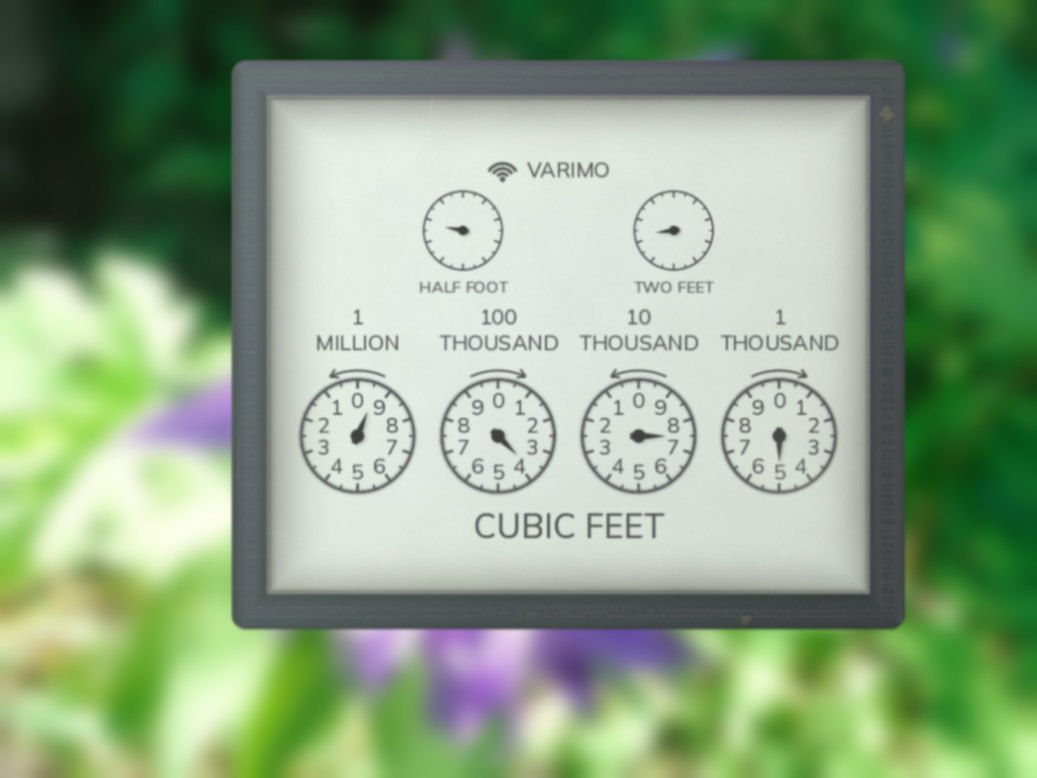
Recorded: 937500,ft³
